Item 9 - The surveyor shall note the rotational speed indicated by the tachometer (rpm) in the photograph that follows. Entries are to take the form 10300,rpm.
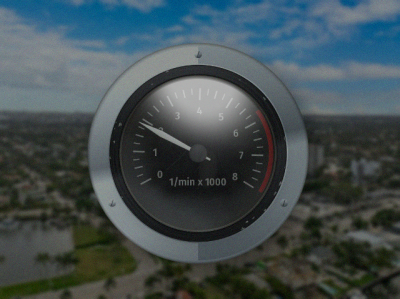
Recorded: 1875,rpm
